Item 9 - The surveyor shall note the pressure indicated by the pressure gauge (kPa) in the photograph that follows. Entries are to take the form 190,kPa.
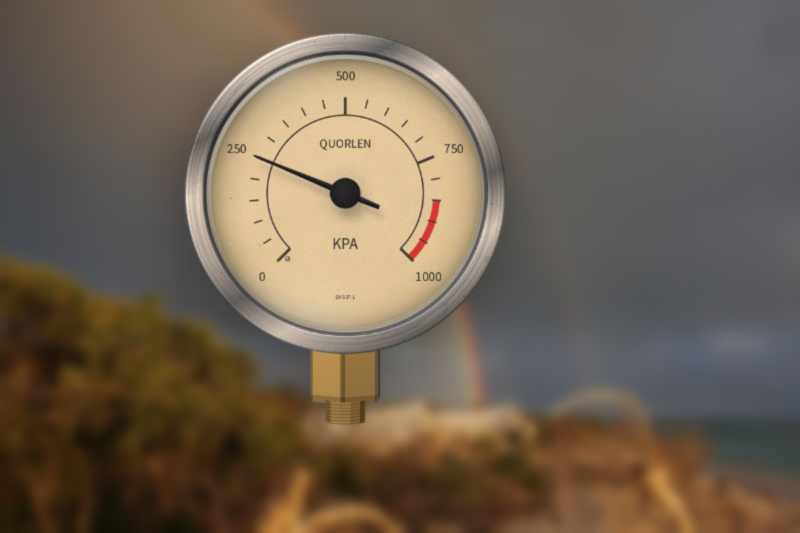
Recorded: 250,kPa
